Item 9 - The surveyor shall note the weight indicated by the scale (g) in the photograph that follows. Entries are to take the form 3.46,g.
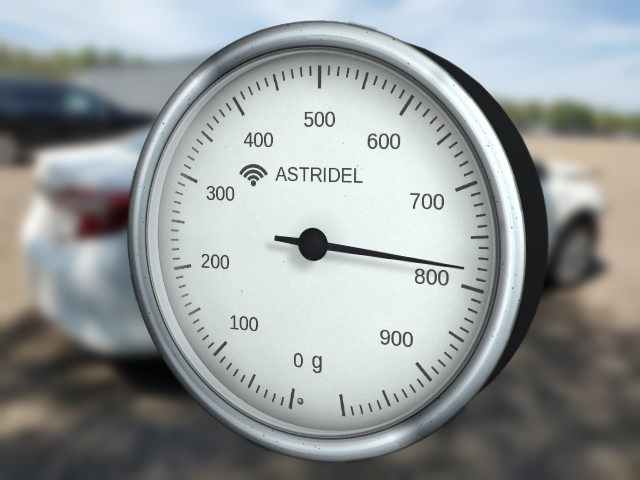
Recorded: 780,g
